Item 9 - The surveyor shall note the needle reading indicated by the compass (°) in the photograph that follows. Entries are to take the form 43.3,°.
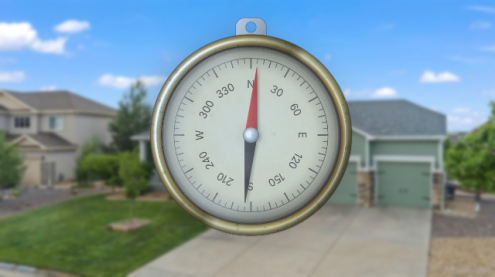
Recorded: 5,°
